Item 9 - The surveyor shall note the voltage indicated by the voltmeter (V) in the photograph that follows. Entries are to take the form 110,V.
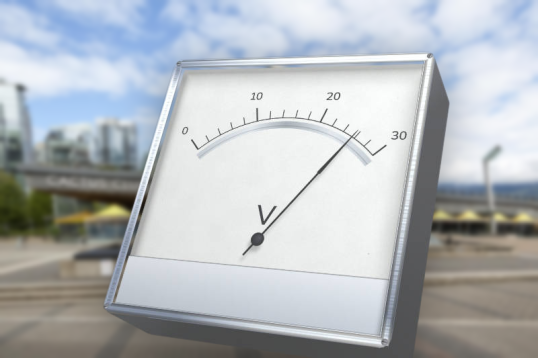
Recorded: 26,V
